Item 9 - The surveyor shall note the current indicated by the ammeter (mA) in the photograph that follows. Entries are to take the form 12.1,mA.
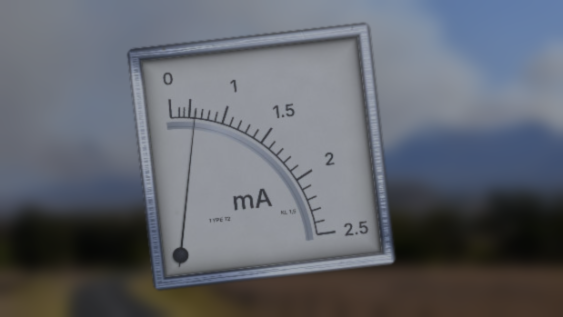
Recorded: 0.6,mA
